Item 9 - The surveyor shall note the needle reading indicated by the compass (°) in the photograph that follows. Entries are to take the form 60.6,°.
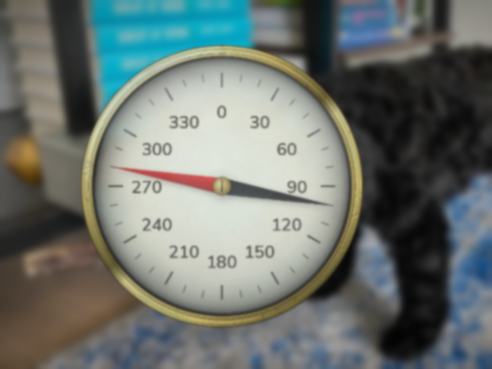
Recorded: 280,°
